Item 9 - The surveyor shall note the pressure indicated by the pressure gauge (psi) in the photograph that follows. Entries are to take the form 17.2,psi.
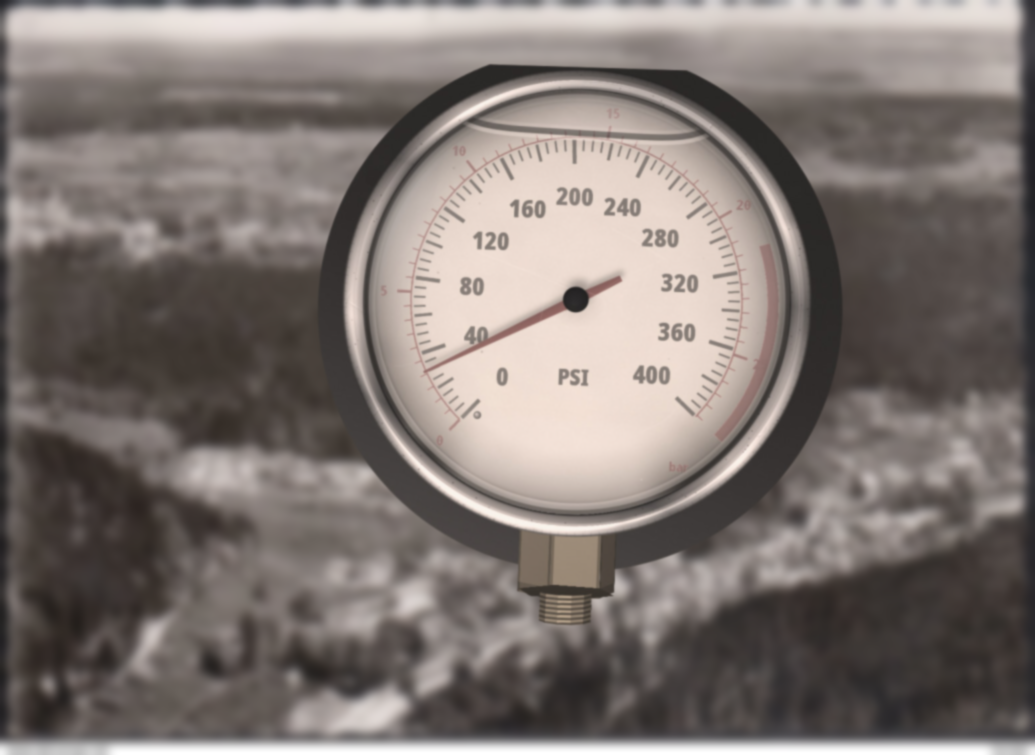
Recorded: 30,psi
